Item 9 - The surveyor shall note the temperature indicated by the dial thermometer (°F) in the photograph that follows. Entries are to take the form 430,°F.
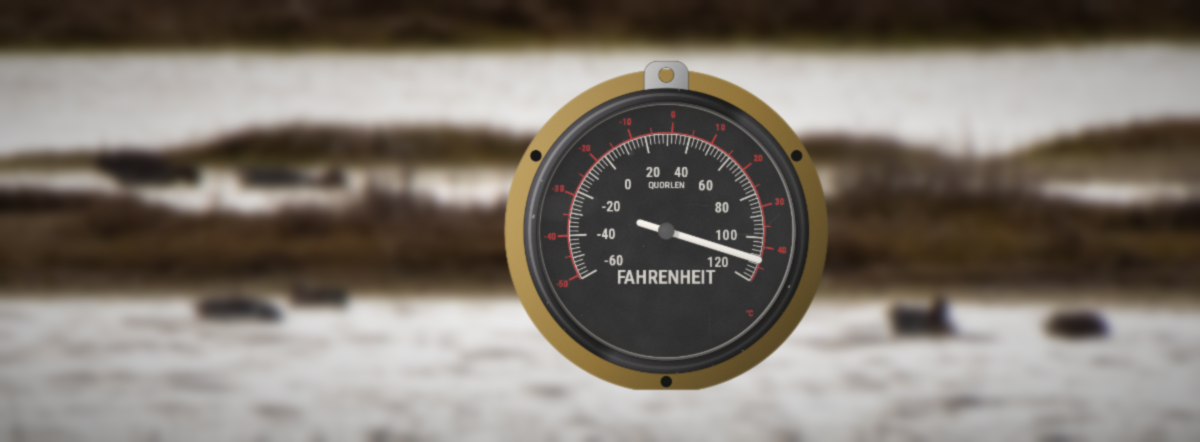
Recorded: 110,°F
